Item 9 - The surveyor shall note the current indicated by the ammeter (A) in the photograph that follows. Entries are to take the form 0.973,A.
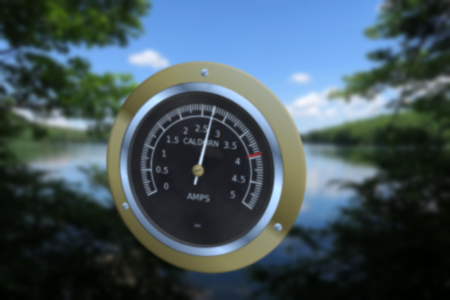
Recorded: 2.75,A
